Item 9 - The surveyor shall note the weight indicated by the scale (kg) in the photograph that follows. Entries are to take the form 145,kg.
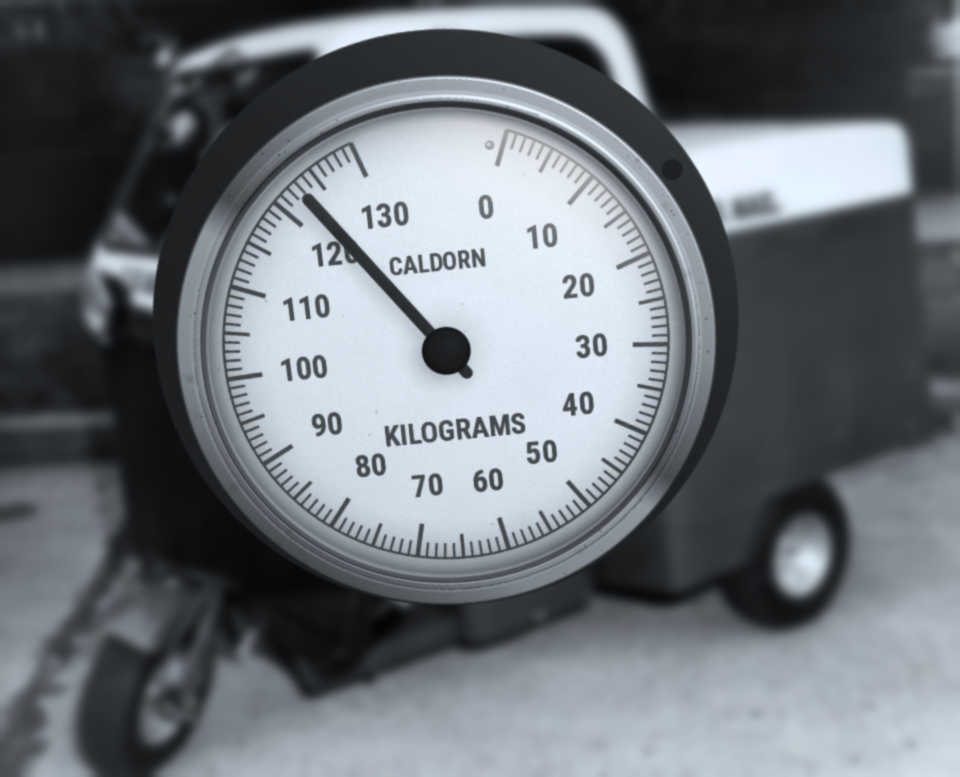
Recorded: 123,kg
